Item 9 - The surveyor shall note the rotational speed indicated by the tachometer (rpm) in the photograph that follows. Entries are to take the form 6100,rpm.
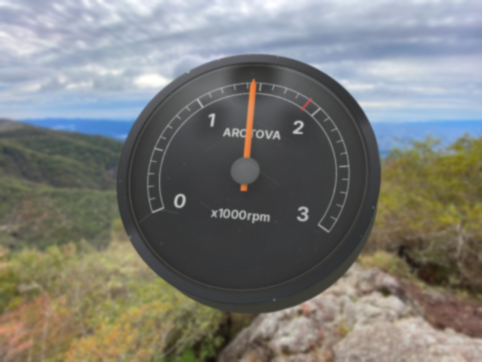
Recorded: 1450,rpm
